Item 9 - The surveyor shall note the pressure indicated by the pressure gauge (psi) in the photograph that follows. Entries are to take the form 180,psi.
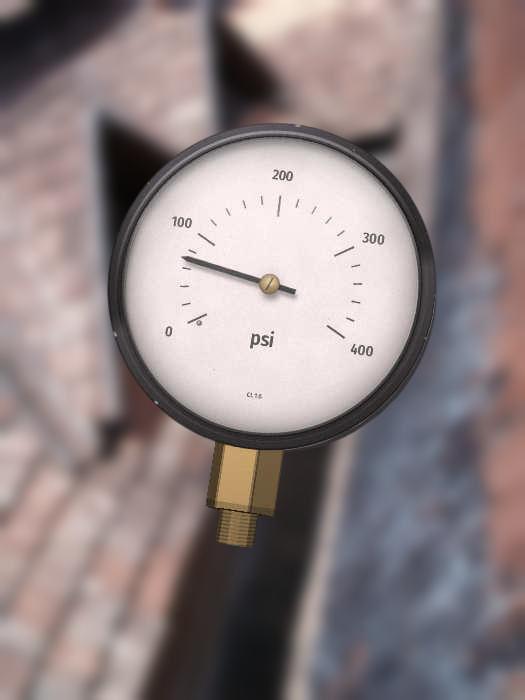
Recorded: 70,psi
